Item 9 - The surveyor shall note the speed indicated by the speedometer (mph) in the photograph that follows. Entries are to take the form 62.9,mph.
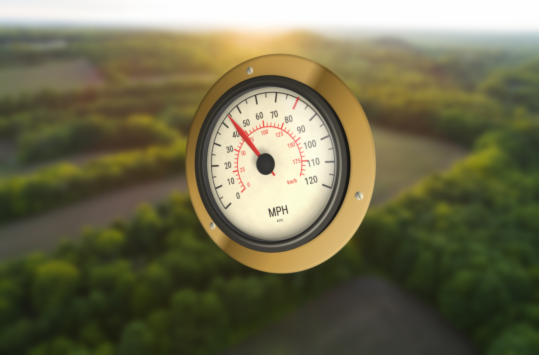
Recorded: 45,mph
